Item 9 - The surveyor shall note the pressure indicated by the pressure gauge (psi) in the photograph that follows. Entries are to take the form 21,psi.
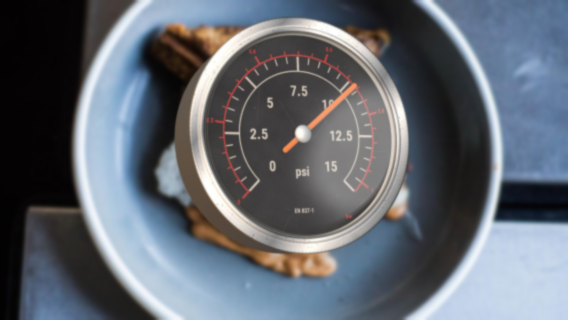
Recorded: 10.25,psi
